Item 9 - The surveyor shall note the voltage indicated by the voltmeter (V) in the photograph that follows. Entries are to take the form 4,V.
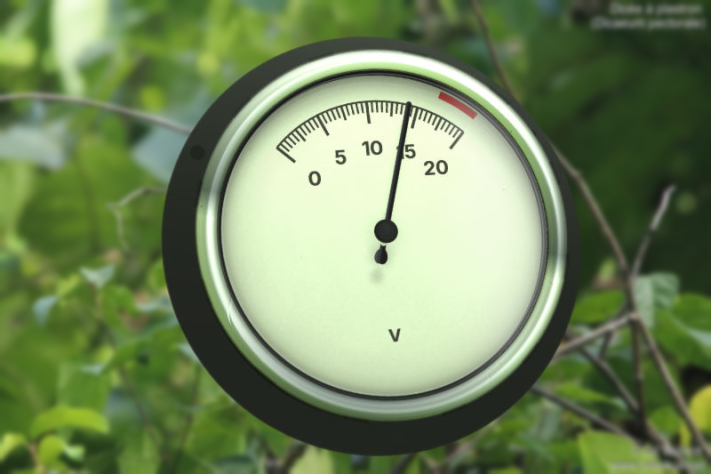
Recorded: 14,V
